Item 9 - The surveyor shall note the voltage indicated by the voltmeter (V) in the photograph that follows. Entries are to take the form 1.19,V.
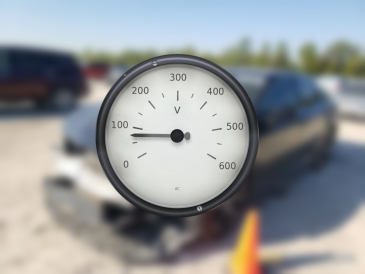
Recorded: 75,V
